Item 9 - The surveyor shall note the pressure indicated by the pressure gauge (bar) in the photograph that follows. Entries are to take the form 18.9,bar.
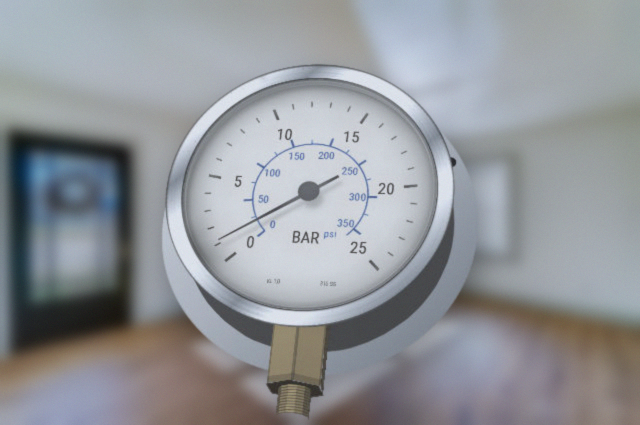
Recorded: 1,bar
